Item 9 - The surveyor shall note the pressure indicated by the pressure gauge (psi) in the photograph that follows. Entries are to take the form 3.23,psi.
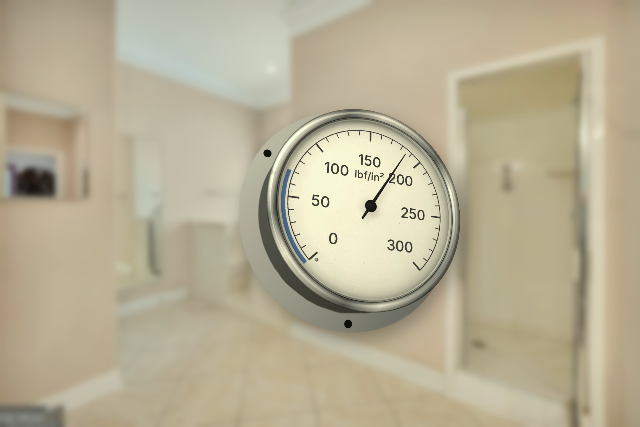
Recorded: 185,psi
